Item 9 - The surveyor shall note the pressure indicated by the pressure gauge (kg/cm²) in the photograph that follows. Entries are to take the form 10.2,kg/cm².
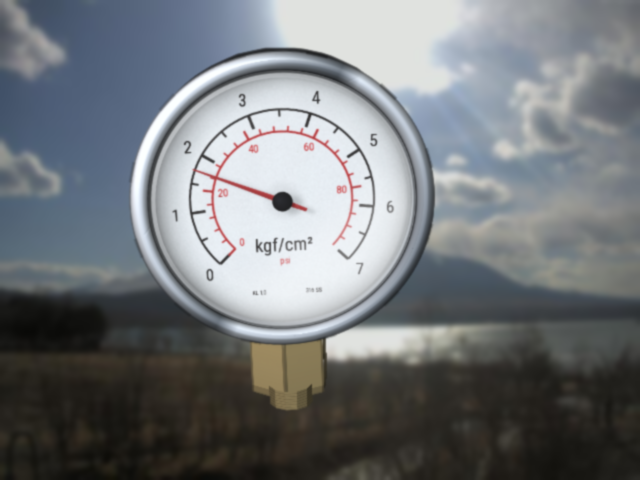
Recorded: 1.75,kg/cm²
